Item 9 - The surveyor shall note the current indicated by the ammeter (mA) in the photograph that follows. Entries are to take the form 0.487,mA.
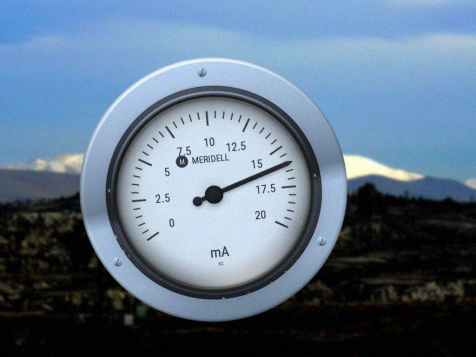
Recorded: 16,mA
